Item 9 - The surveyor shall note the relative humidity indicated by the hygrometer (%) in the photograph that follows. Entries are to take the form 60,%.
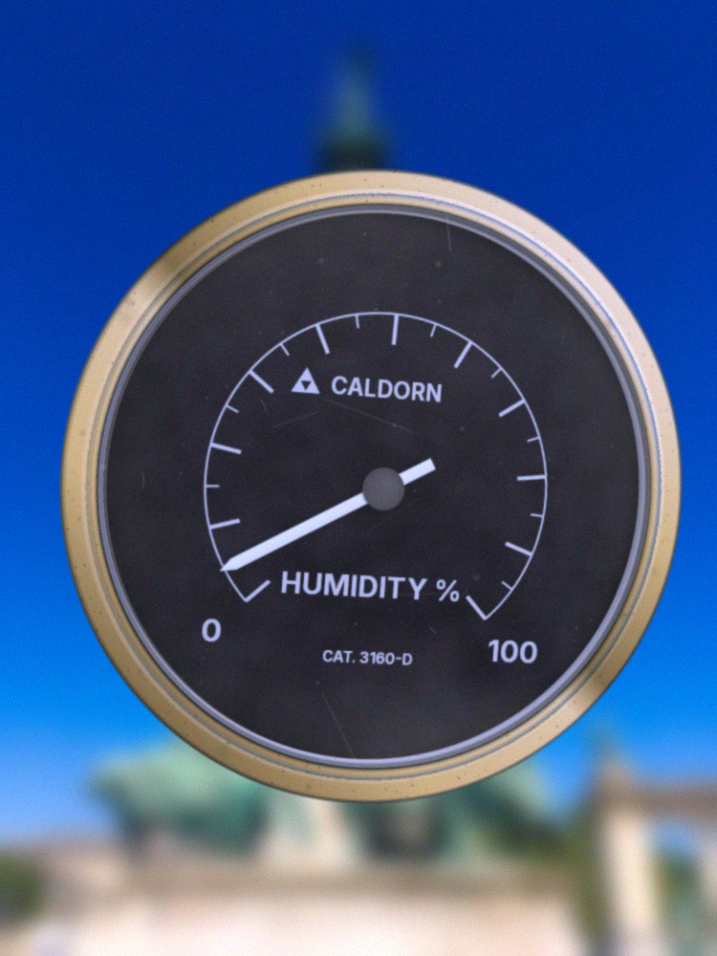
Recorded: 5,%
